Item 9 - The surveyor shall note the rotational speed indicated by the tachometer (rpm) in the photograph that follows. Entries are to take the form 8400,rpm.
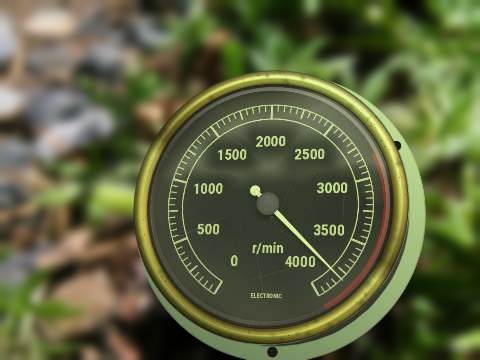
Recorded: 3800,rpm
